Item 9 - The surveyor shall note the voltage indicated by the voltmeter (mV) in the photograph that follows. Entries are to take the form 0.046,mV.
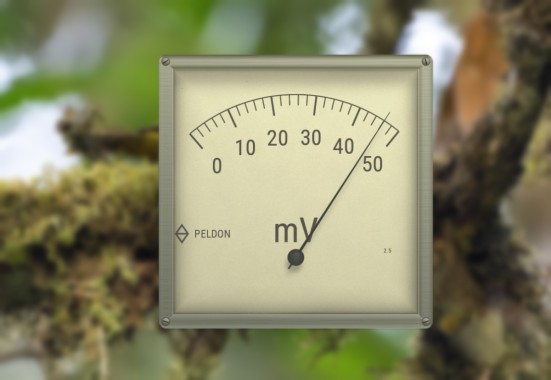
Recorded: 46,mV
